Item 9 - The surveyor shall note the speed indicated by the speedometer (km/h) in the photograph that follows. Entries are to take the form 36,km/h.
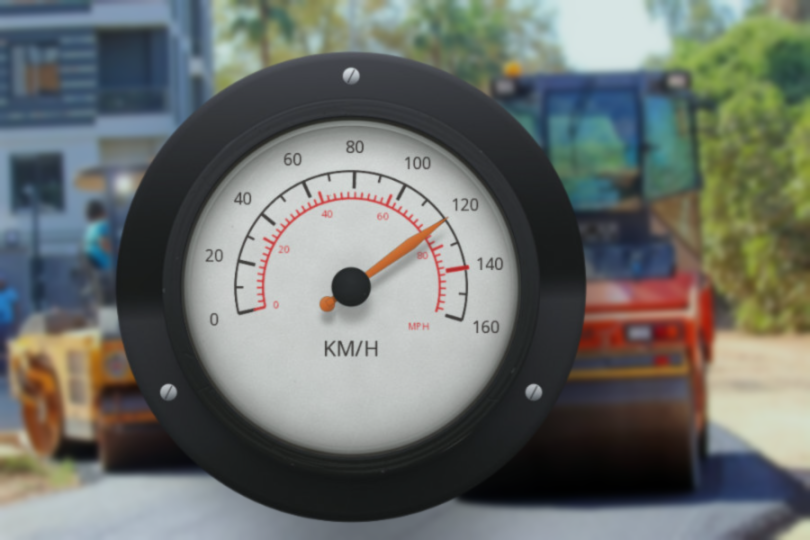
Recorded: 120,km/h
